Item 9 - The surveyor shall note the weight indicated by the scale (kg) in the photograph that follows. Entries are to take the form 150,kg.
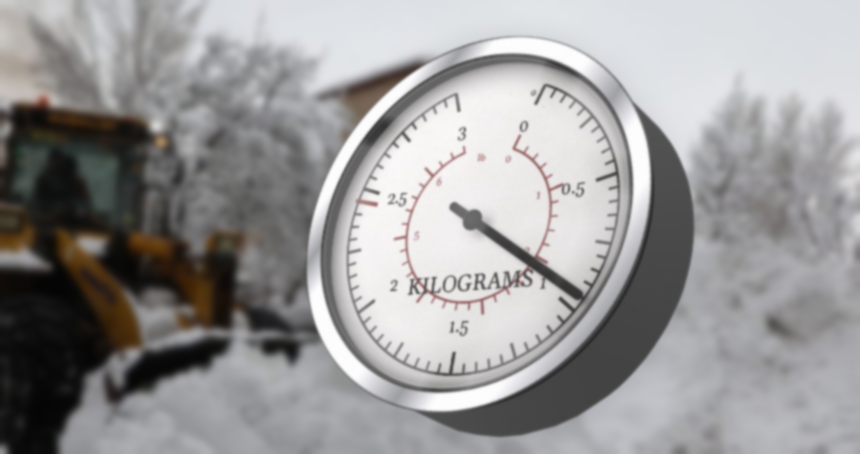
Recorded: 0.95,kg
